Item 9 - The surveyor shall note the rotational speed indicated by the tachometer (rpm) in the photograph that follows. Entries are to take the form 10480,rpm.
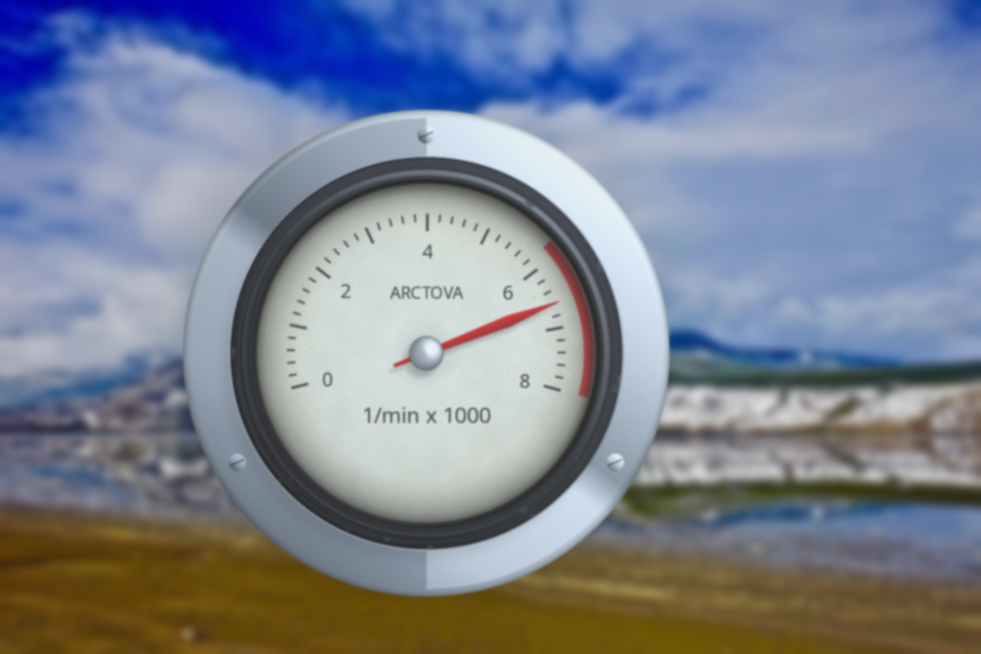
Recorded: 6600,rpm
